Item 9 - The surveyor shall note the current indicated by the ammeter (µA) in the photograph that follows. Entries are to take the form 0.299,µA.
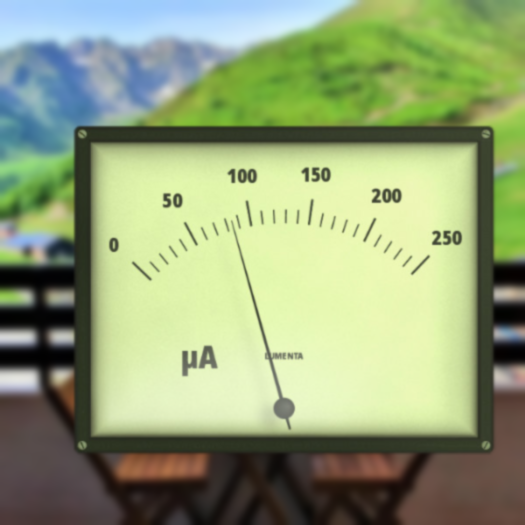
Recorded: 85,µA
